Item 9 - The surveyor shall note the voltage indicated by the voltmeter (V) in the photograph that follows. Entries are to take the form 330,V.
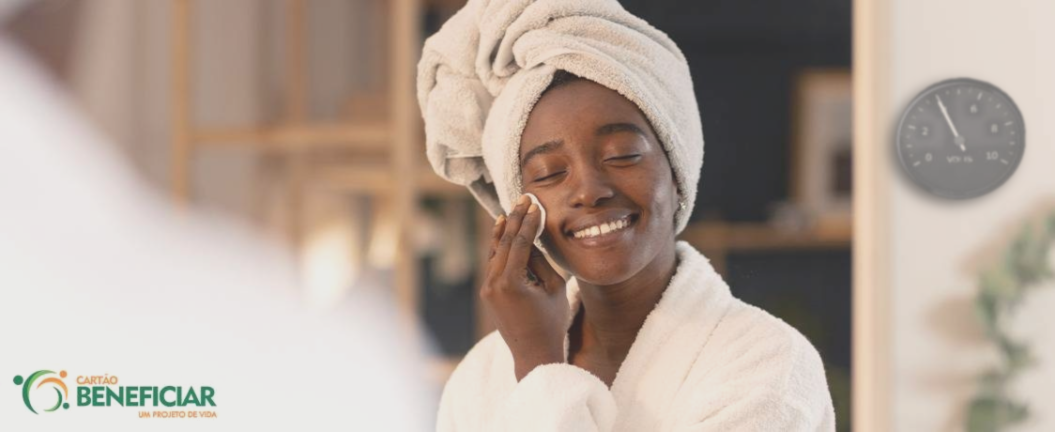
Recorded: 4,V
